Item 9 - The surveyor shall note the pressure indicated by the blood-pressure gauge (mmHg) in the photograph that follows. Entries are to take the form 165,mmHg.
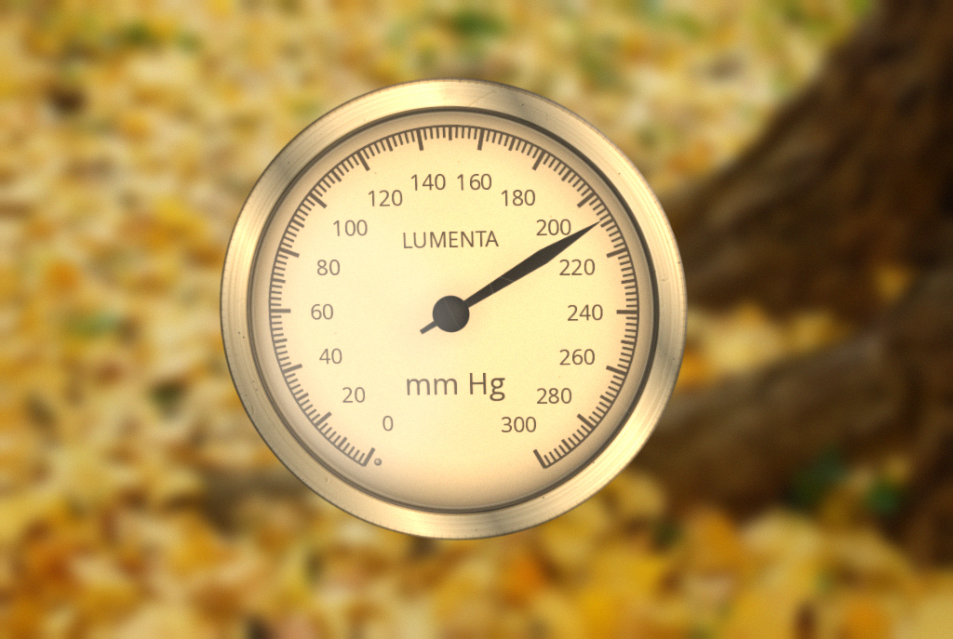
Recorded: 208,mmHg
